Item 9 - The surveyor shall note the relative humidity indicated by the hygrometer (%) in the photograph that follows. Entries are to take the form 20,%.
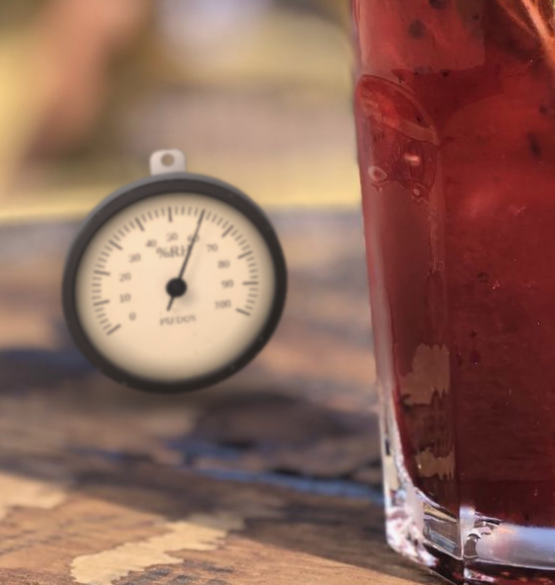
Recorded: 60,%
